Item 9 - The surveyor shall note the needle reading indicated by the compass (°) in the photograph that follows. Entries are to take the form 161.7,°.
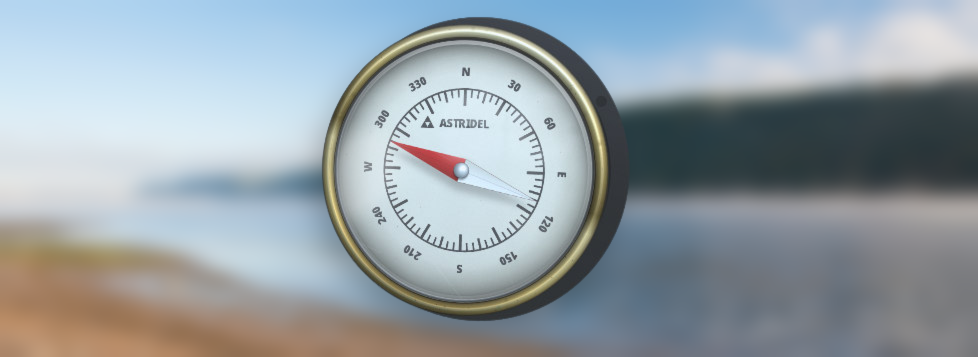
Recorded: 290,°
